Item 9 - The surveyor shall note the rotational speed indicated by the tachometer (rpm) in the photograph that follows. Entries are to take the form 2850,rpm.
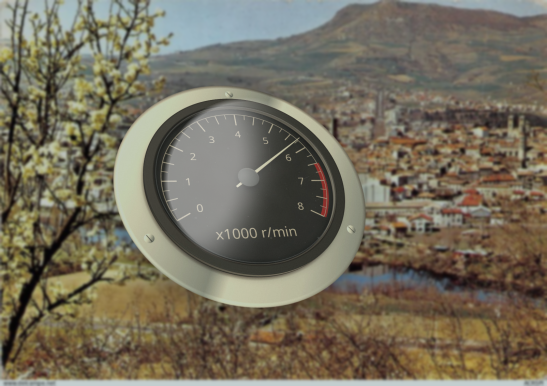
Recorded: 5750,rpm
